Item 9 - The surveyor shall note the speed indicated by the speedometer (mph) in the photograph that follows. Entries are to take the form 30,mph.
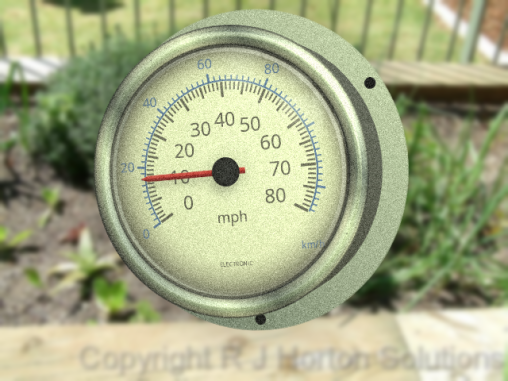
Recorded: 10,mph
